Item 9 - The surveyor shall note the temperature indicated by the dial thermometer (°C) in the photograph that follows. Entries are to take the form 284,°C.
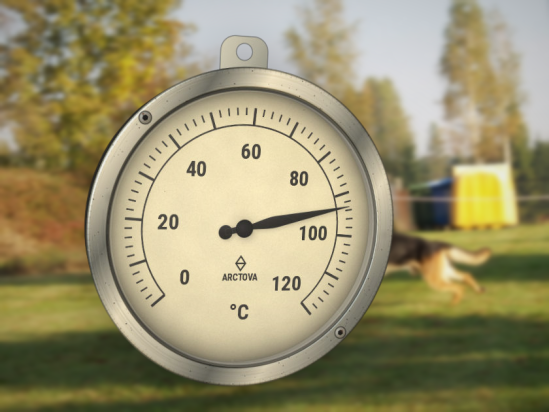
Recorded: 93,°C
